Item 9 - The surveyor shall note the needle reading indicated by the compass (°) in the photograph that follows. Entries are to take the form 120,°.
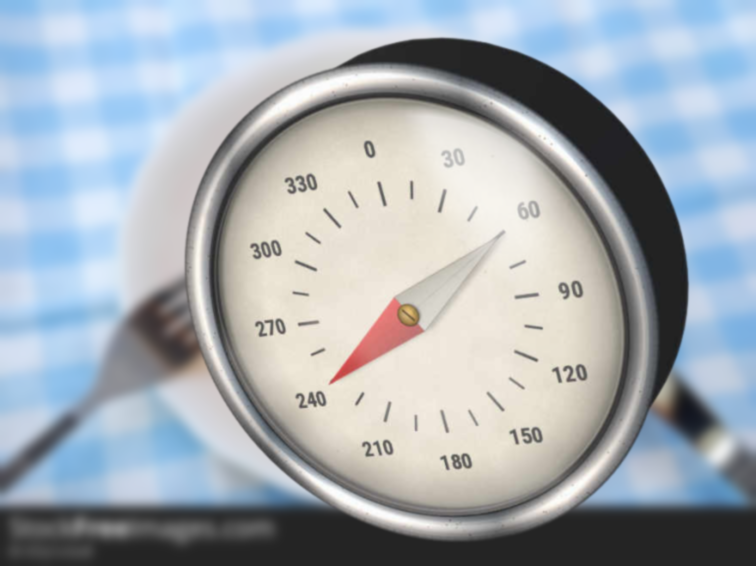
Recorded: 240,°
